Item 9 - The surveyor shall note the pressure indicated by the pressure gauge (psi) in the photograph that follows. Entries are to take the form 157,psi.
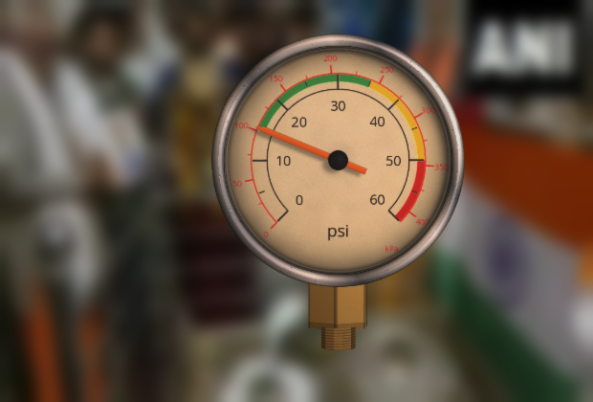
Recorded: 15,psi
